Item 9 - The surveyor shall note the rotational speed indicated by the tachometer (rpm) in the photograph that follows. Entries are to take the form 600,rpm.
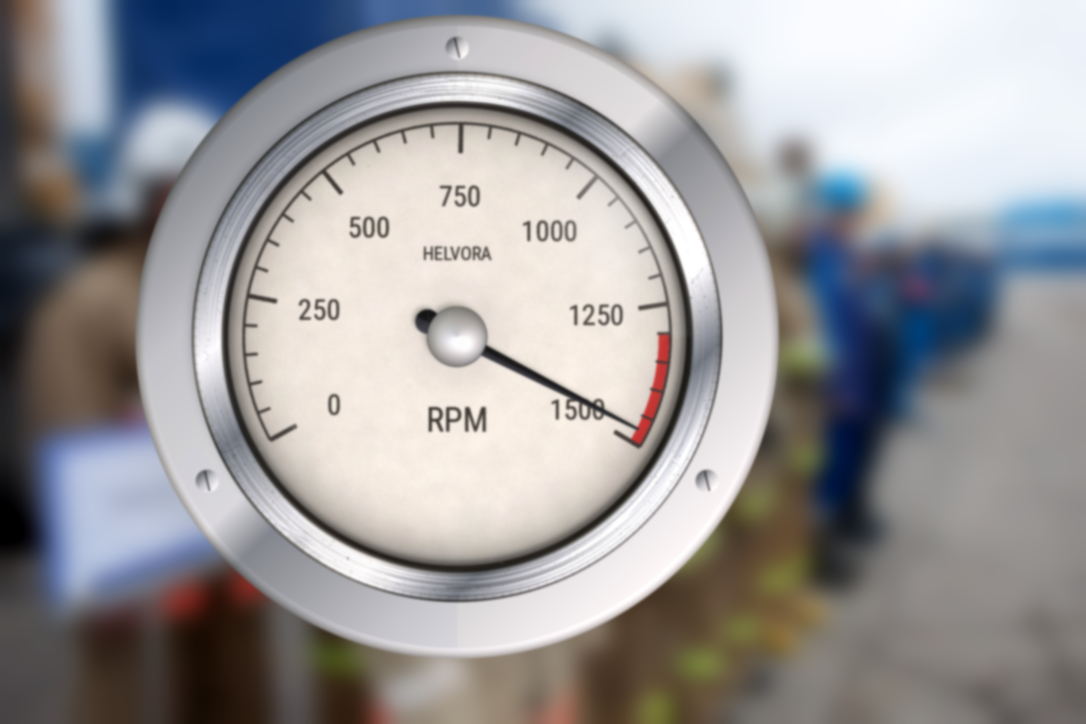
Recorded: 1475,rpm
